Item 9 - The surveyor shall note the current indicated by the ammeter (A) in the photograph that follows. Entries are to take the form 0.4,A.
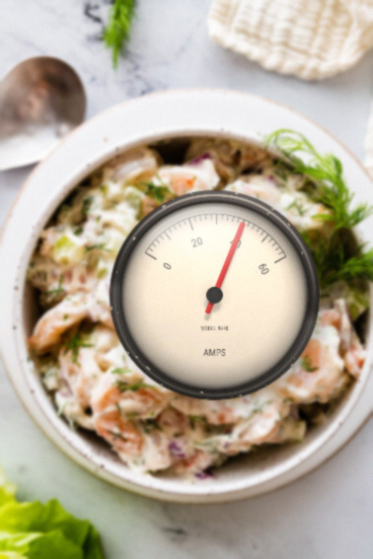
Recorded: 40,A
